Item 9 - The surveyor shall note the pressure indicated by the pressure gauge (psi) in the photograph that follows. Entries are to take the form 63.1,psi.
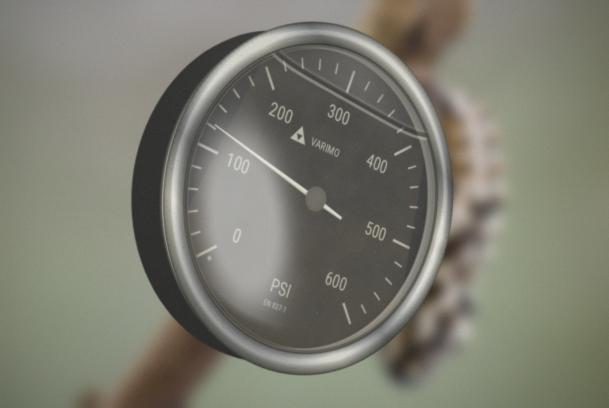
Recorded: 120,psi
